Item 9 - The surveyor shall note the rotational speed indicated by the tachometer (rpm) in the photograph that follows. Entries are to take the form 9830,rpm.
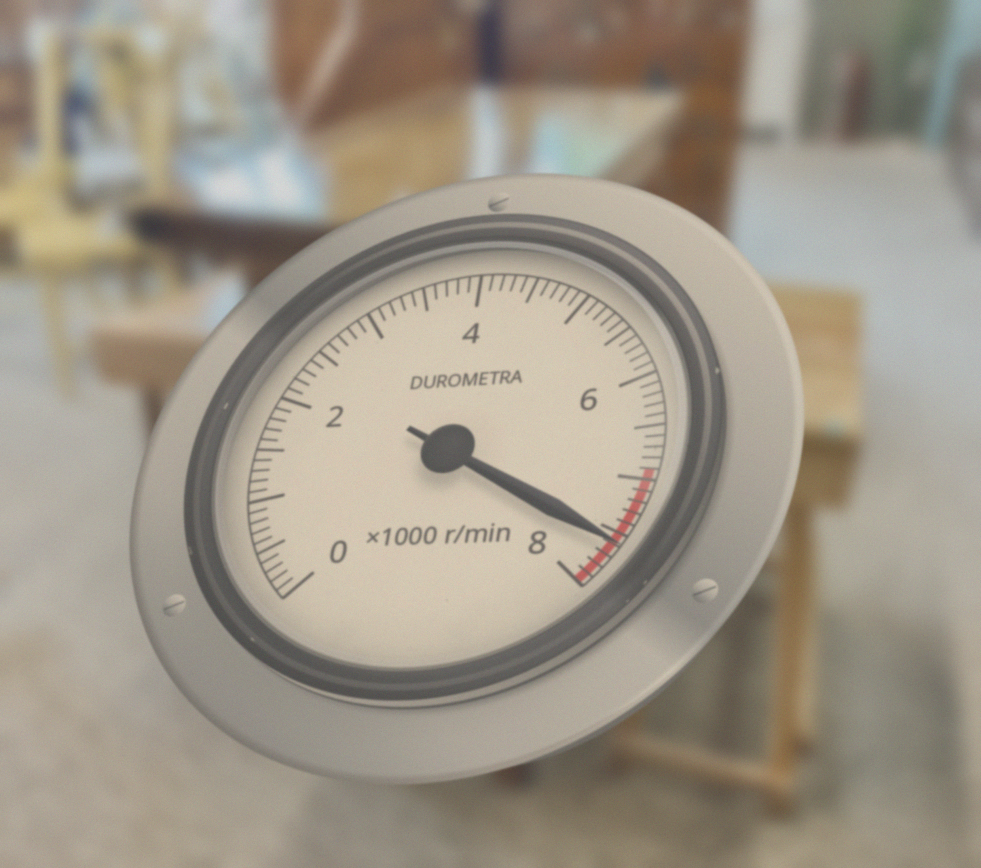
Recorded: 7600,rpm
